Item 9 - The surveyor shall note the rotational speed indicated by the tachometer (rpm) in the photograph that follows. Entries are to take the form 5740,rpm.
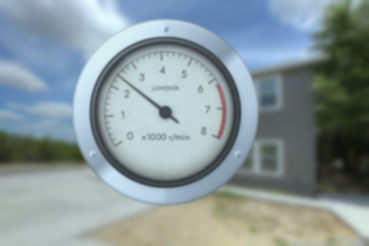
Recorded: 2400,rpm
